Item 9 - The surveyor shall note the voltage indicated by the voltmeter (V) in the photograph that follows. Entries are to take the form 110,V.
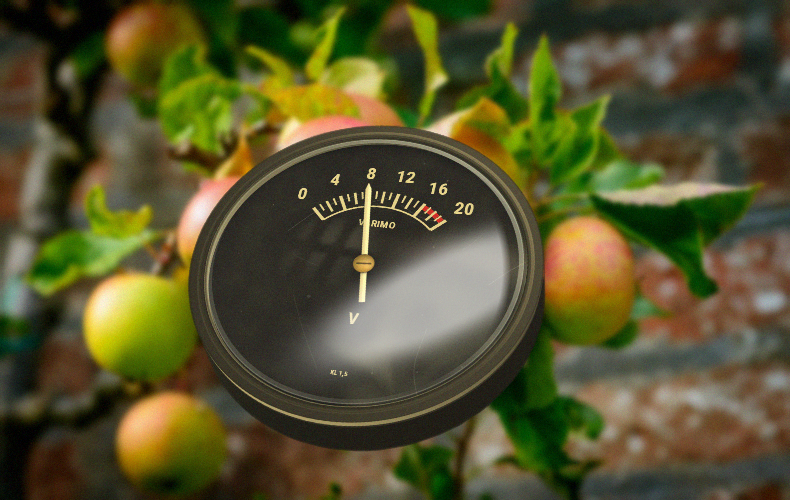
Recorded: 8,V
